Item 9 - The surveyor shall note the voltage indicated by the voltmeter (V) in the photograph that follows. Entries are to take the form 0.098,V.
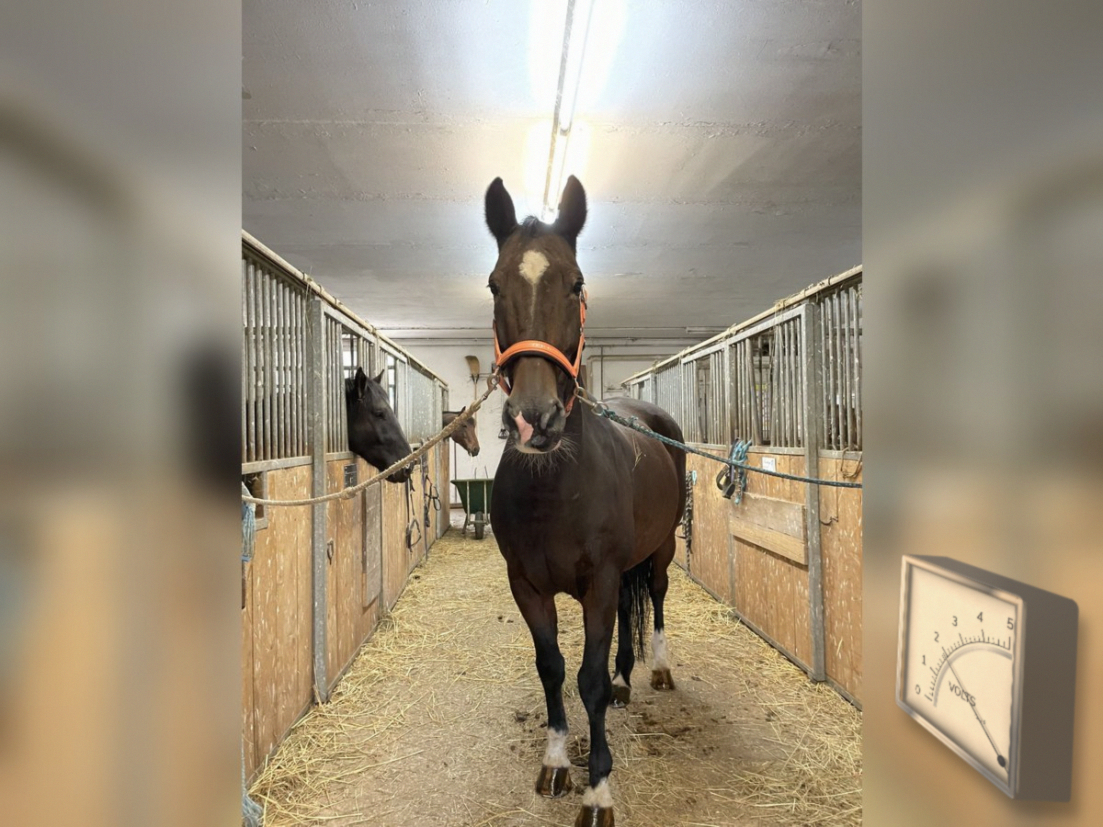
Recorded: 2,V
